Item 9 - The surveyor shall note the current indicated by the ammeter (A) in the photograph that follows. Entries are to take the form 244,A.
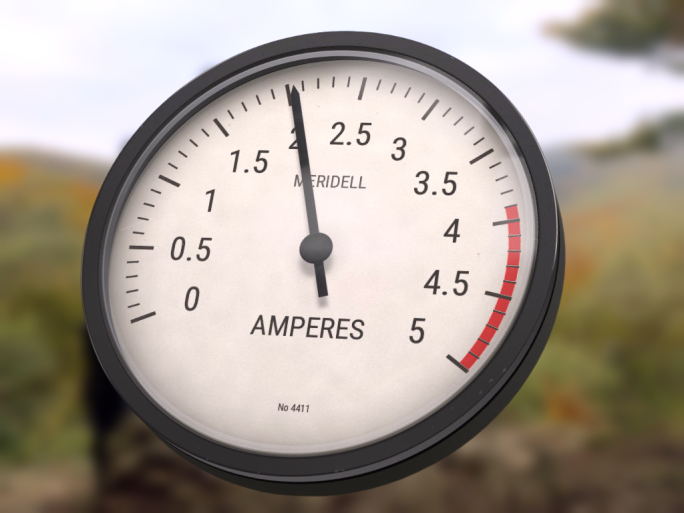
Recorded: 2.05,A
